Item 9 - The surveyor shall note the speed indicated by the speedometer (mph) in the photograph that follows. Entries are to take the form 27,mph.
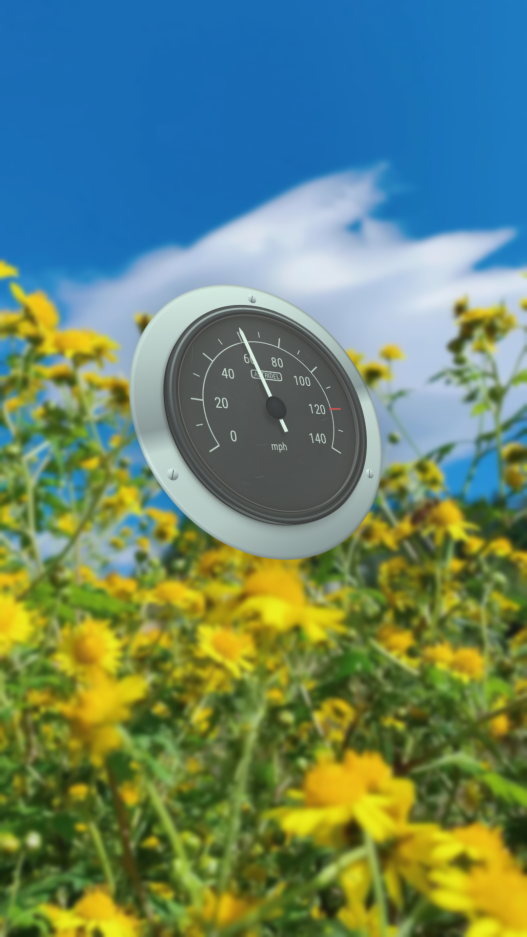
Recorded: 60,mph
